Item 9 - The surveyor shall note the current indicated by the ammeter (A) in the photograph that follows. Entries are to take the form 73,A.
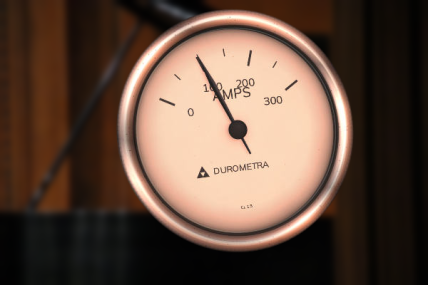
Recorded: 100,A
